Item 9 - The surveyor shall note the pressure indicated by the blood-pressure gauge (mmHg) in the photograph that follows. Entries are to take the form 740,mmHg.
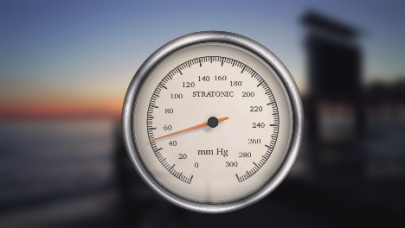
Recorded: 50,mmHg
